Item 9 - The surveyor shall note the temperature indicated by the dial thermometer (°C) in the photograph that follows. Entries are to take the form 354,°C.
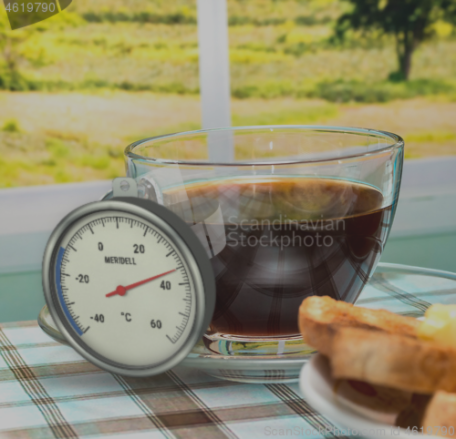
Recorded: 35,°C
